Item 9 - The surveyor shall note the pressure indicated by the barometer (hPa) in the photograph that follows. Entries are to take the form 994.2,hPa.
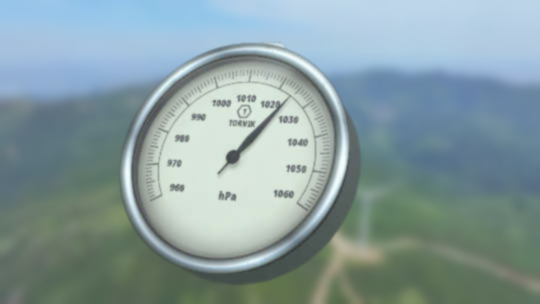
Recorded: 1025,hPa
